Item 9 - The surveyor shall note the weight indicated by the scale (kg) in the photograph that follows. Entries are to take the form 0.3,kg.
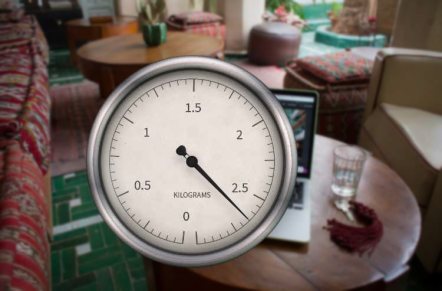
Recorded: 2.65,kg
